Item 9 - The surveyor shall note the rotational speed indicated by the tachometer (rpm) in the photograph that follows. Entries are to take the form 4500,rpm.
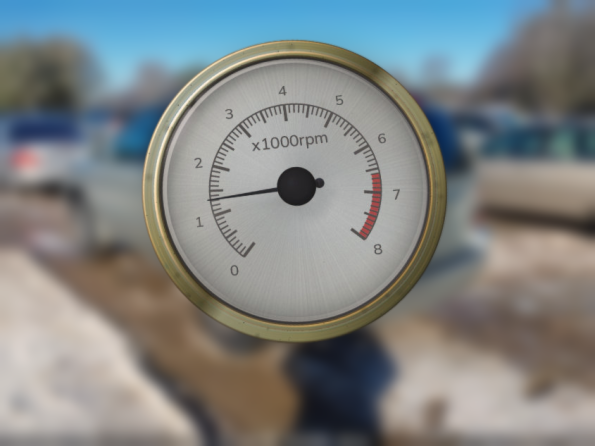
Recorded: 1300,rpm
